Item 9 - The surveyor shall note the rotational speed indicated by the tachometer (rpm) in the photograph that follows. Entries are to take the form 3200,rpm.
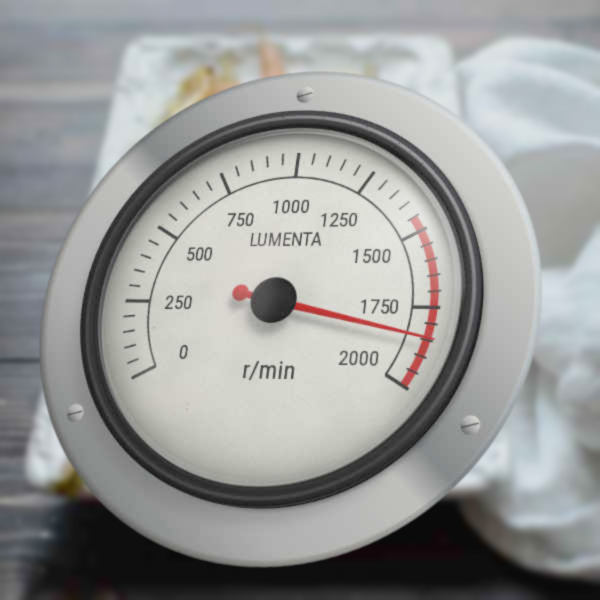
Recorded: 1850,rpm
